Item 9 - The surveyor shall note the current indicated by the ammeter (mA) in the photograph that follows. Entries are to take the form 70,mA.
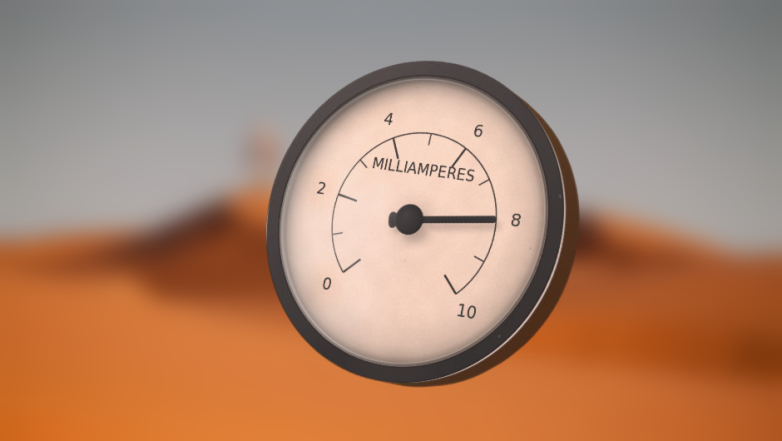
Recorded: 8,mA
